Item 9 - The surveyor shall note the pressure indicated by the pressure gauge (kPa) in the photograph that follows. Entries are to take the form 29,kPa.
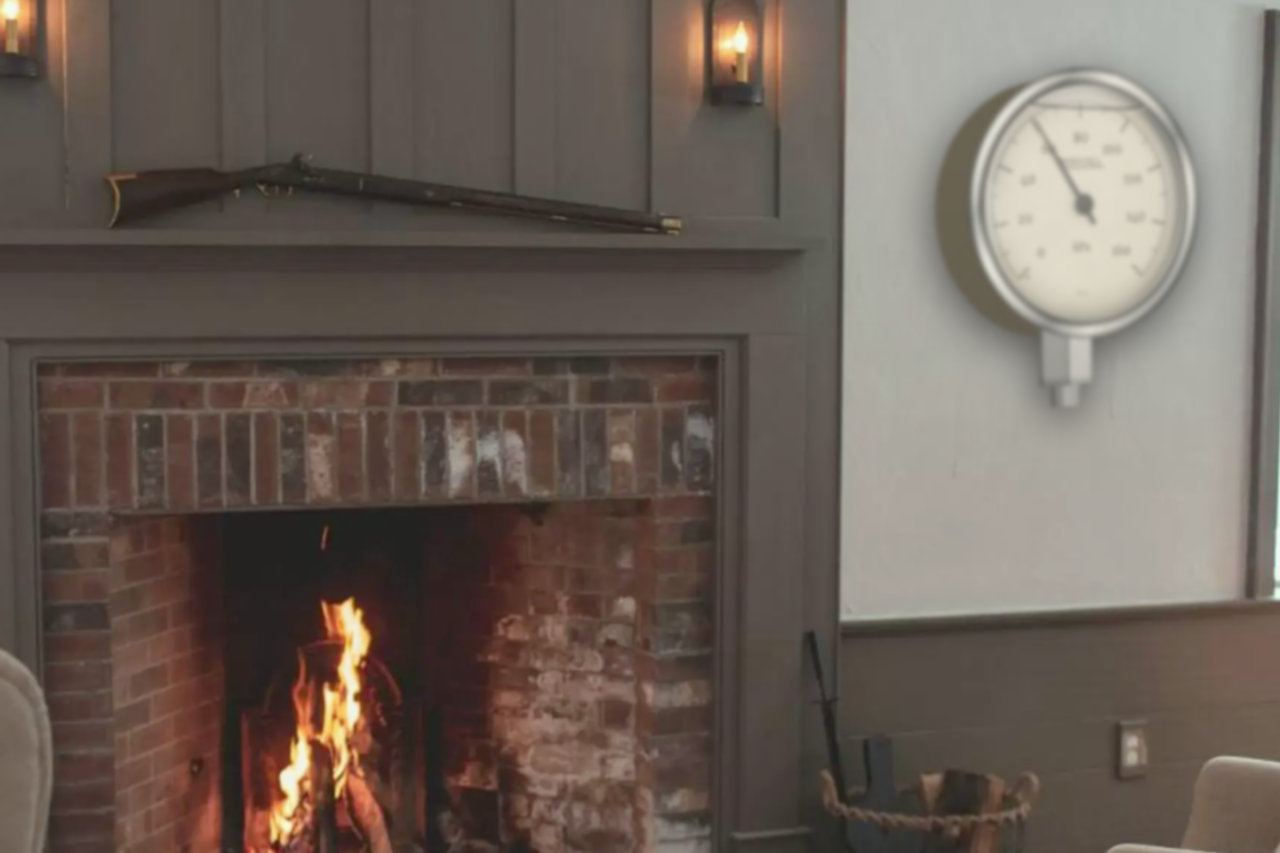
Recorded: 60,kPa
